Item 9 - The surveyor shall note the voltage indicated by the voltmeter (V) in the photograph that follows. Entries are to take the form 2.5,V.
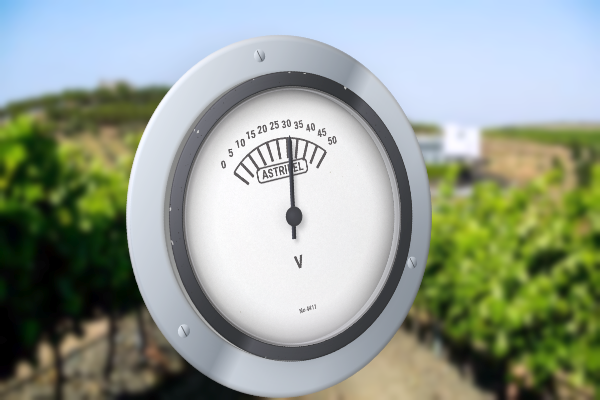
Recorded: 30,V
